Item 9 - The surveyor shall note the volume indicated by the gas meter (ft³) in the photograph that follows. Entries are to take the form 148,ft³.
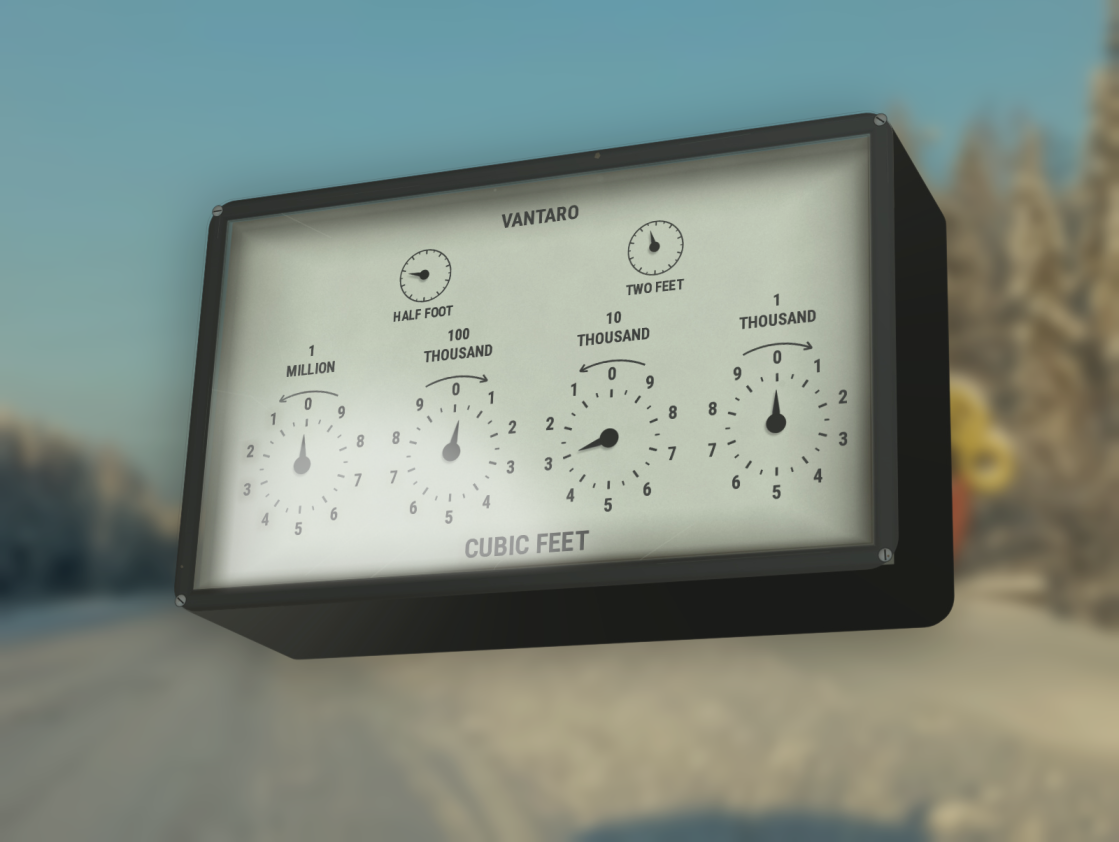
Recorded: 3000,ft³
